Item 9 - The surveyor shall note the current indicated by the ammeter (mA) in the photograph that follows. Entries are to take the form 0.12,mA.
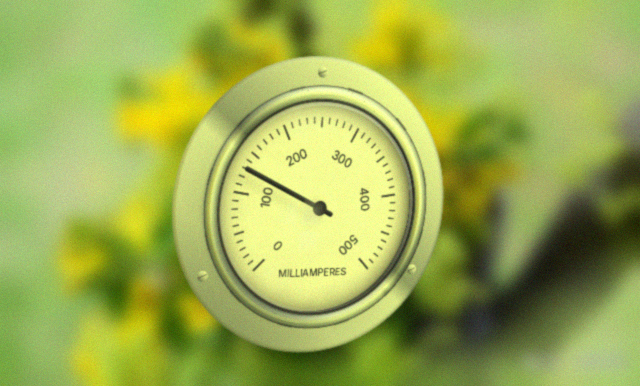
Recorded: 130,mA
